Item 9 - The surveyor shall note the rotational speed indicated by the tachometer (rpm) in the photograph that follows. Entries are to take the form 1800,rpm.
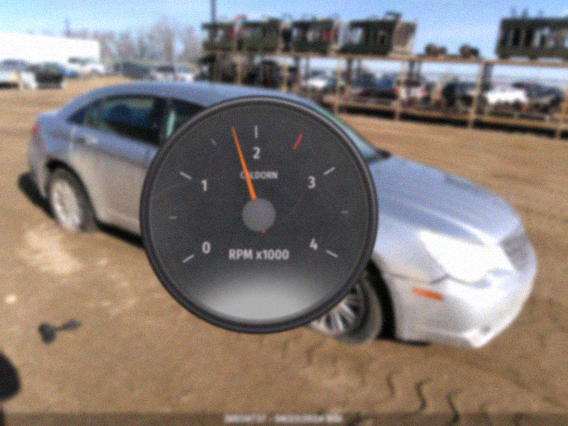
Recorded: 1750,rpm
